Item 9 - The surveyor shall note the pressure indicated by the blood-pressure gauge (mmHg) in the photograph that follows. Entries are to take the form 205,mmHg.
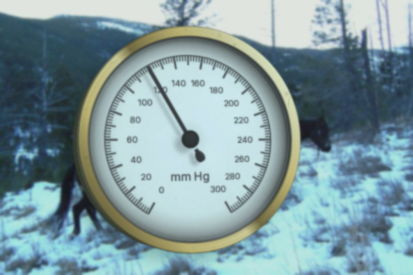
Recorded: 120,mmHg
